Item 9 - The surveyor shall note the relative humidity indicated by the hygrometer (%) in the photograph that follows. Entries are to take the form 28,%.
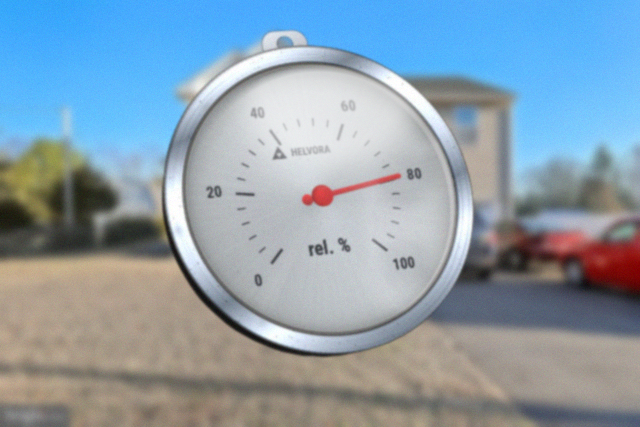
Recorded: 80,%
